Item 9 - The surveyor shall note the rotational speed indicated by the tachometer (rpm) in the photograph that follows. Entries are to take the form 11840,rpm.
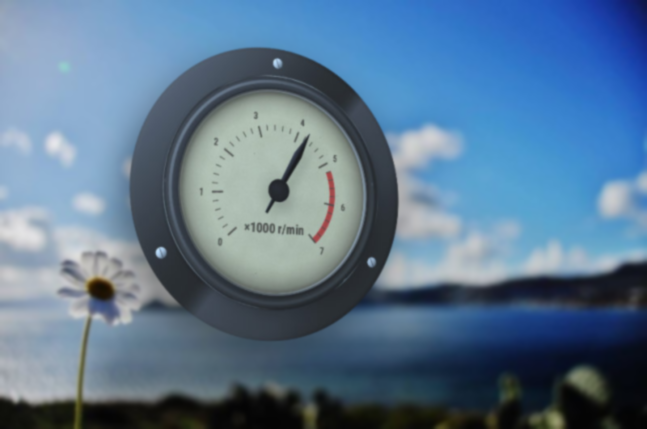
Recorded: 4200,rpm
